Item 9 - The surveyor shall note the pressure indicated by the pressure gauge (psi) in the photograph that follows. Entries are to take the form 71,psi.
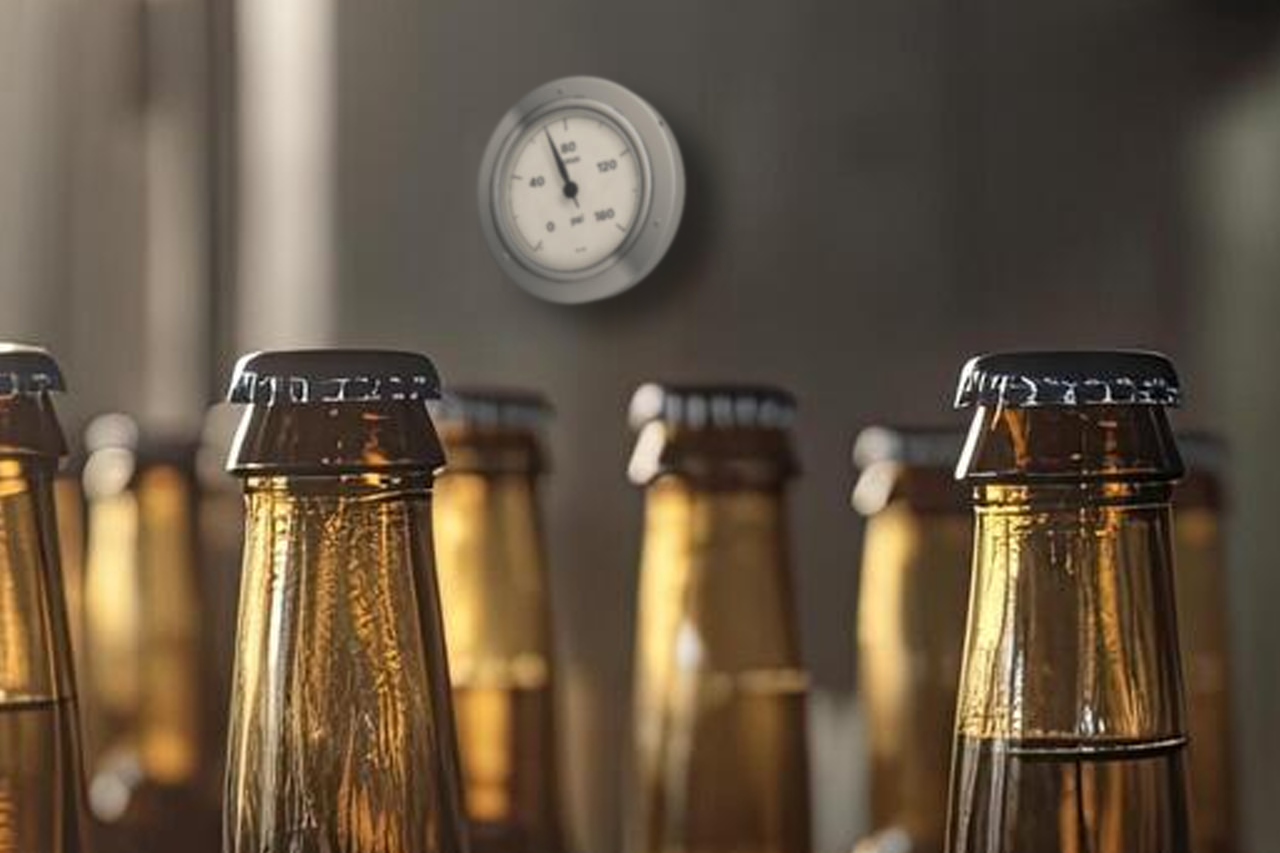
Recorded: 70,psi
